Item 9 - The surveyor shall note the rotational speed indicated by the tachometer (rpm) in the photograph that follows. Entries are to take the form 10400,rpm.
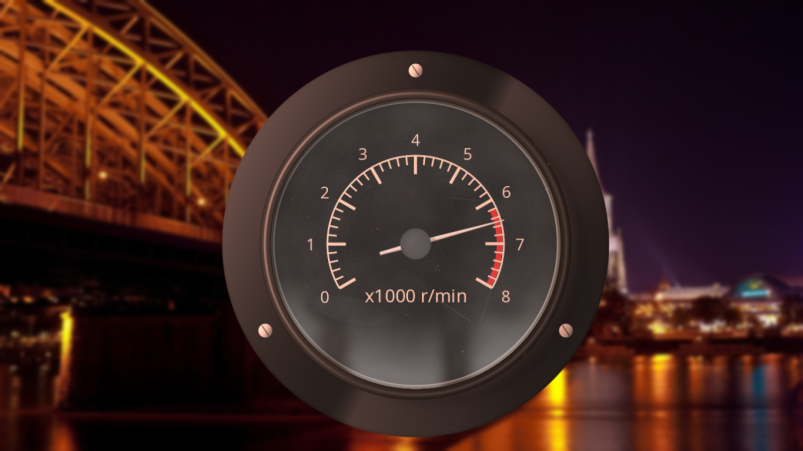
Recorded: 6500,rpm
